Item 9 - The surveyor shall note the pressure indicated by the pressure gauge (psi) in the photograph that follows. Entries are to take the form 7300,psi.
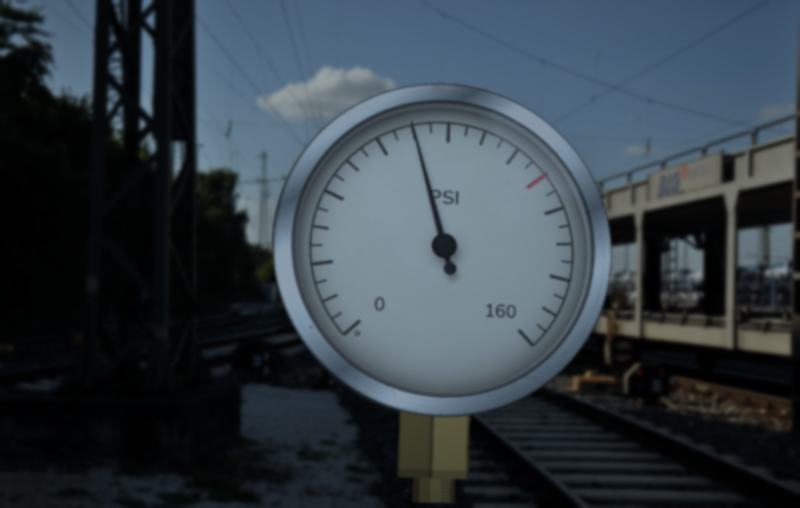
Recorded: 70,psi
